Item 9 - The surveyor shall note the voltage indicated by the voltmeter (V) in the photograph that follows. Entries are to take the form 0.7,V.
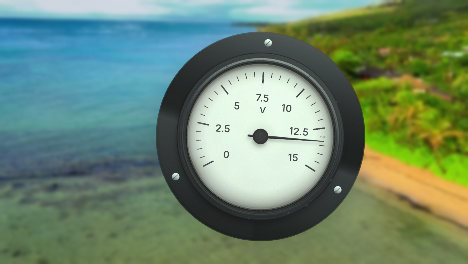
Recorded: 13.25,V
